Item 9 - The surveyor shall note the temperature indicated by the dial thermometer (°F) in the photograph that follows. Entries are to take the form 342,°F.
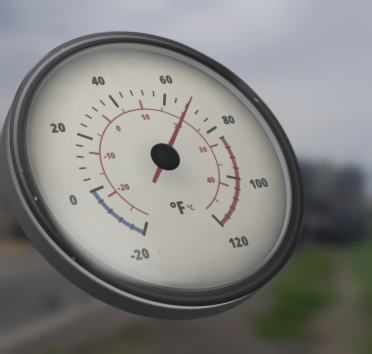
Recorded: 68,°F
